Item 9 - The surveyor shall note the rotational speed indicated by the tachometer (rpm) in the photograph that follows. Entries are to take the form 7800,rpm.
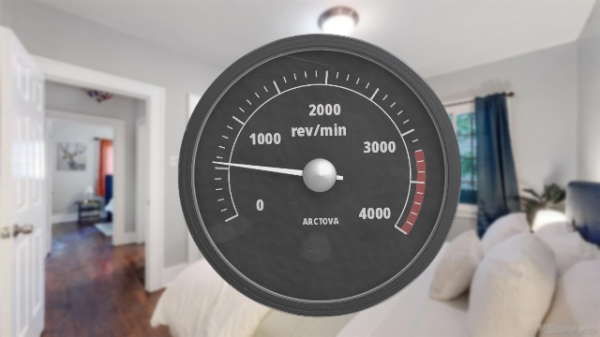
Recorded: 550,rpm
